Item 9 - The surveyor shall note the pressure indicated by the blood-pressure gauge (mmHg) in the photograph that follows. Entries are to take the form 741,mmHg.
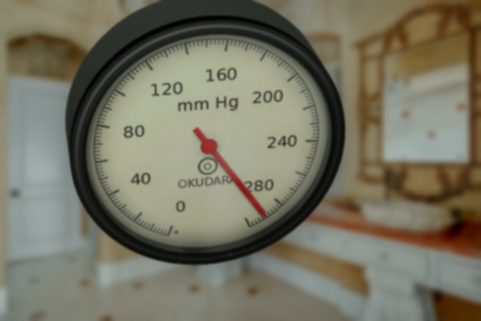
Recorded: 290,mmHg
